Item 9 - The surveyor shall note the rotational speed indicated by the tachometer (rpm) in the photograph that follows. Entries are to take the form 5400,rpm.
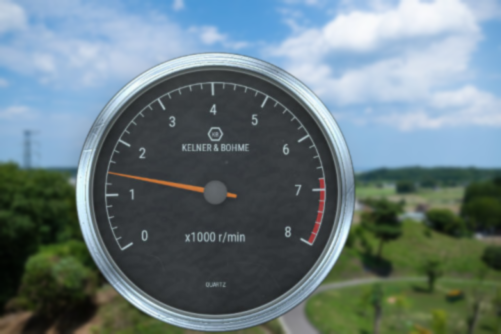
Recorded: 1400,rpm
